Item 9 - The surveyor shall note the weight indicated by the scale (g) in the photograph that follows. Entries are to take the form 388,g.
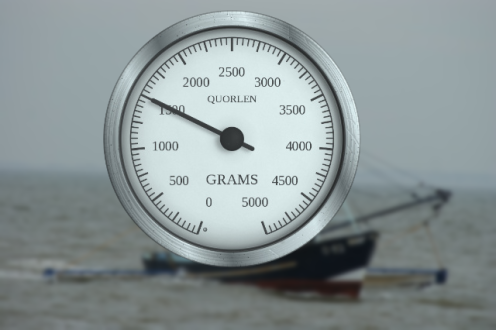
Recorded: 1500,g
